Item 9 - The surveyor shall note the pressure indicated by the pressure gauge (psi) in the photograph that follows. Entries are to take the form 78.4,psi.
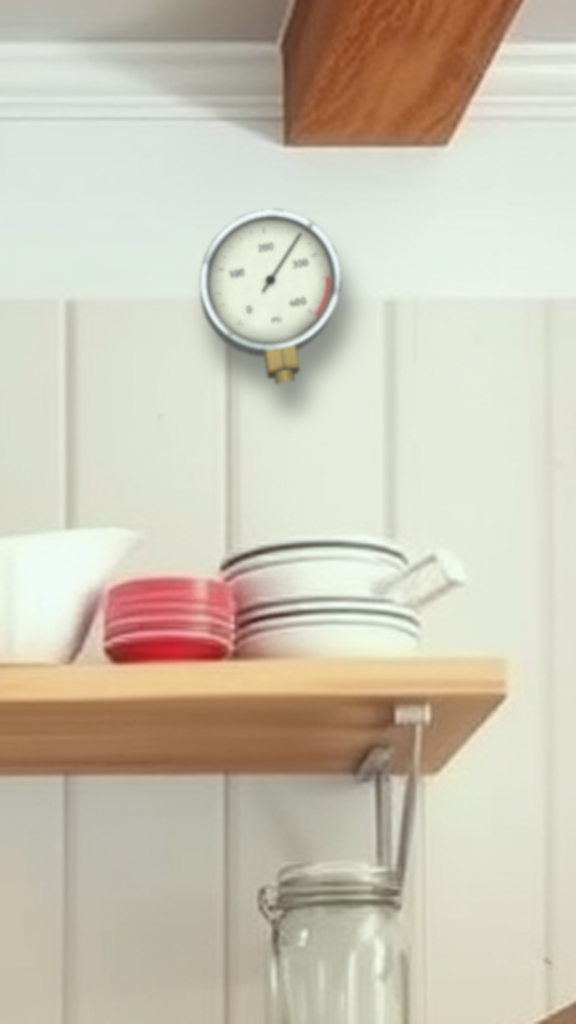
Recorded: 260,psi
